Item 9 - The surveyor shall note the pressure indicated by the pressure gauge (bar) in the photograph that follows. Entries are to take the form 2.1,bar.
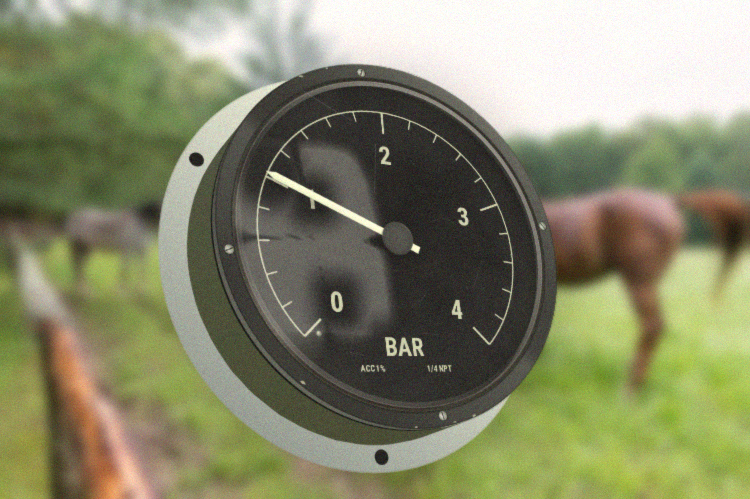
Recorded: 1,bar
